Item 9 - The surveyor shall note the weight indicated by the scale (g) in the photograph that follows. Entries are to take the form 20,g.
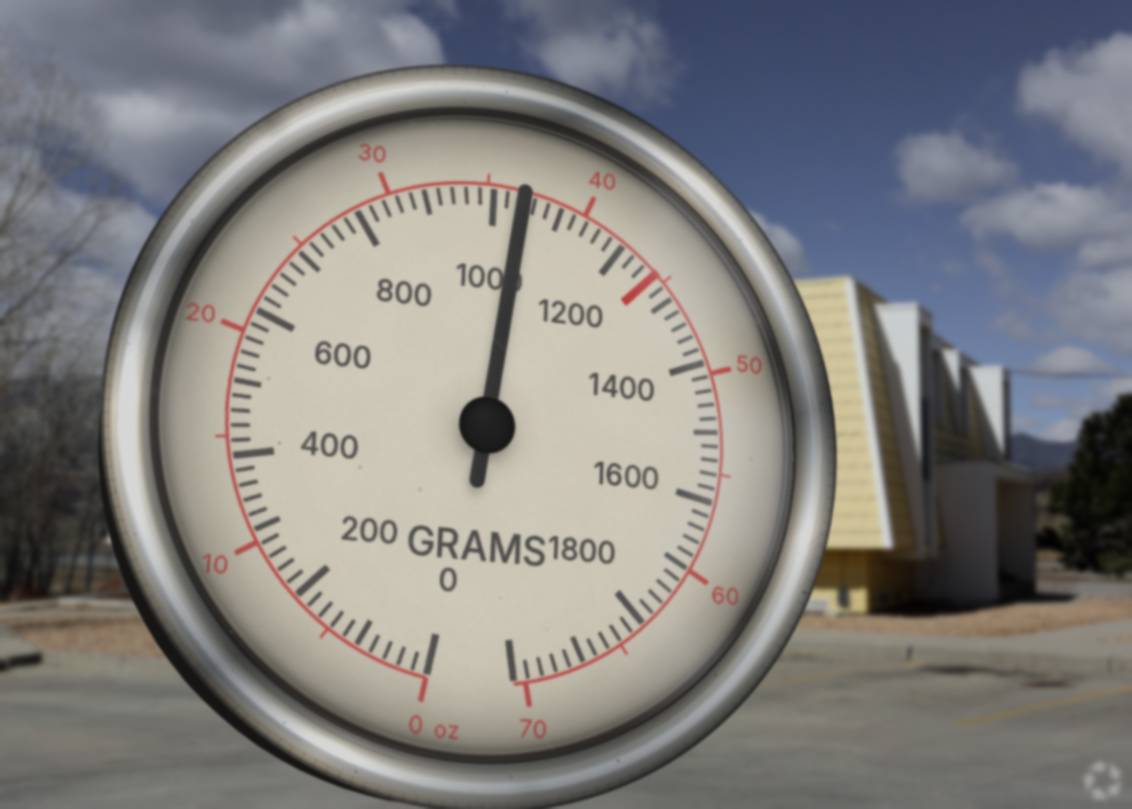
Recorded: 1040,g
